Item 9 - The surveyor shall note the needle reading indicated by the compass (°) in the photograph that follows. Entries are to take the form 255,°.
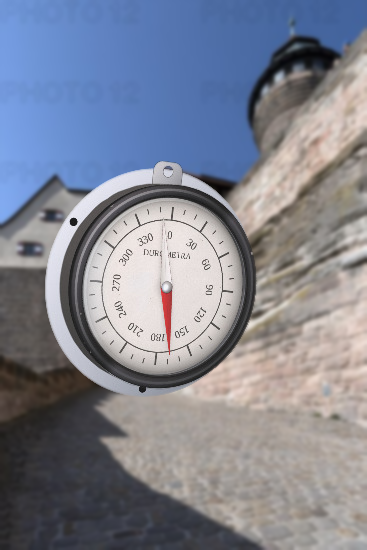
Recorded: 170,°
